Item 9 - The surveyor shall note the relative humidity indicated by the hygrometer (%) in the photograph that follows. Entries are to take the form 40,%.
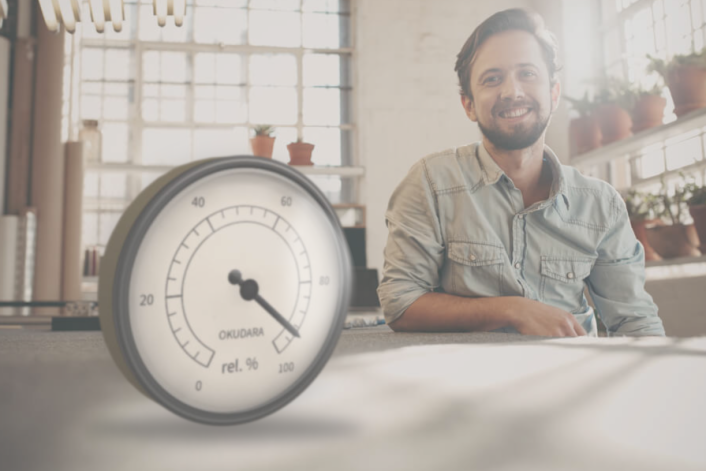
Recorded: 94,%
